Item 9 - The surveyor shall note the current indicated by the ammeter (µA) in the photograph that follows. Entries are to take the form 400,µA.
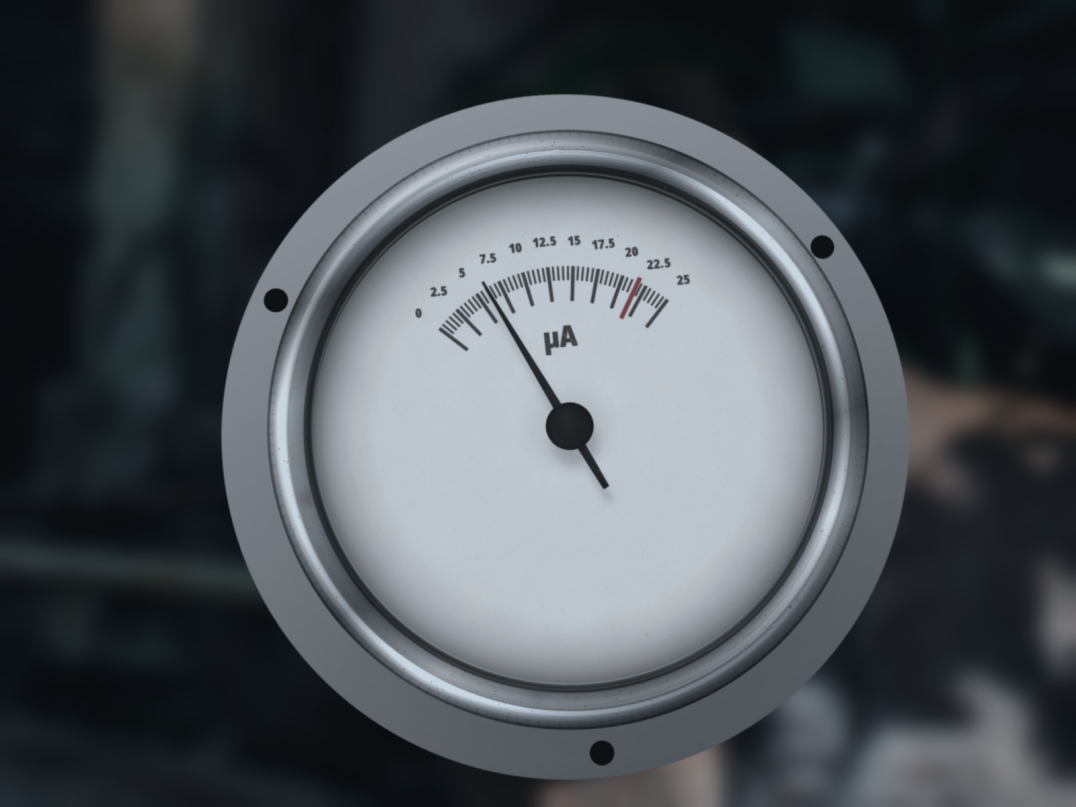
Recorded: 6,µA
